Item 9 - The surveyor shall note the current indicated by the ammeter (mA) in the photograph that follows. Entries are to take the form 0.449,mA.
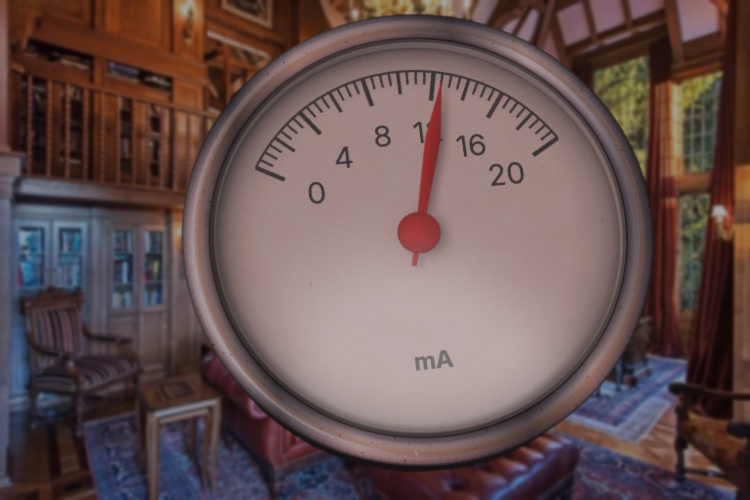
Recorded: 12.5,mA
